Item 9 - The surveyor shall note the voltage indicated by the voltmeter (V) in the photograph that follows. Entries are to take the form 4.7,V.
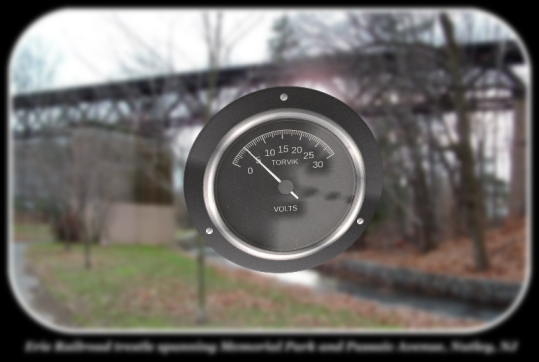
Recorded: 5,V
